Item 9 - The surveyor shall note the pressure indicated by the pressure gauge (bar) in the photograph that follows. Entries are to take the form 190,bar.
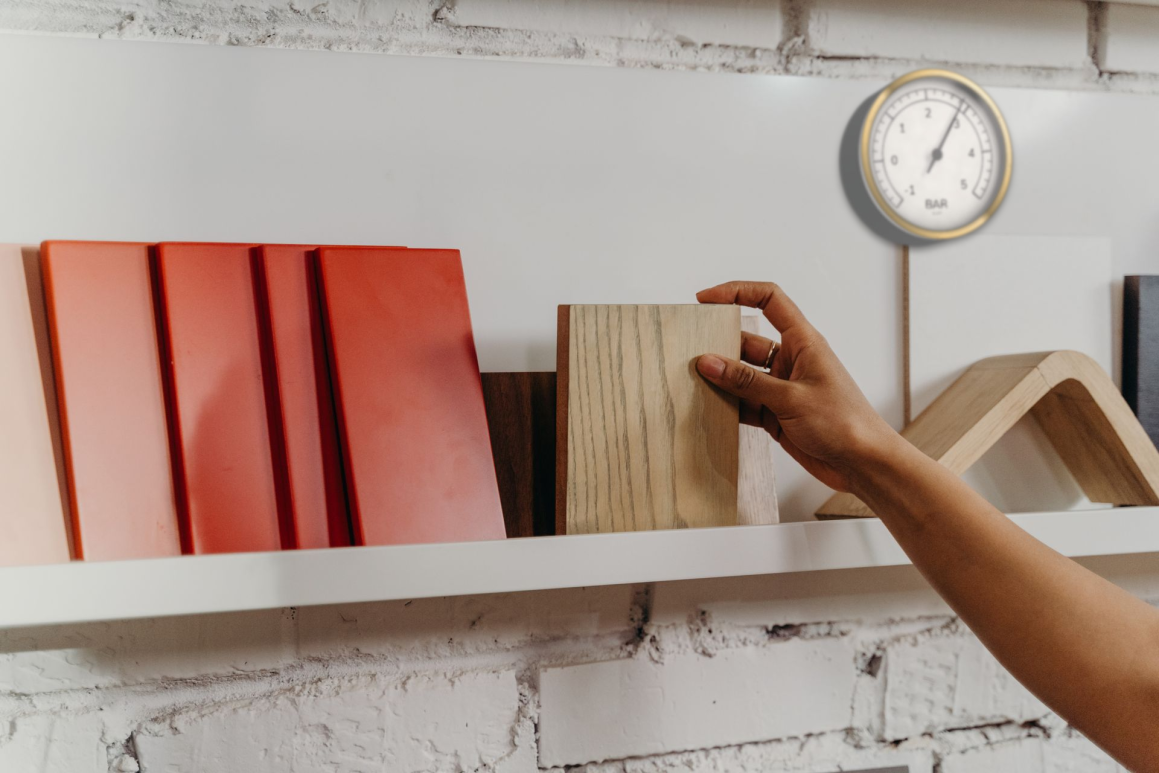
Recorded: 2.8,bar
